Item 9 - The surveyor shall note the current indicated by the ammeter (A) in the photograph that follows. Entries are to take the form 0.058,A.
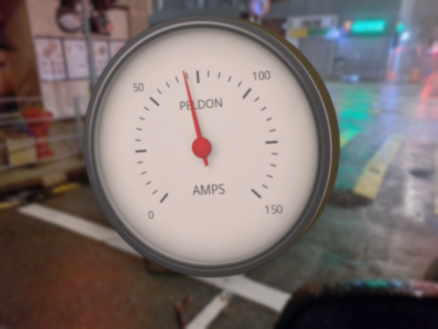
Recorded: 70,A
